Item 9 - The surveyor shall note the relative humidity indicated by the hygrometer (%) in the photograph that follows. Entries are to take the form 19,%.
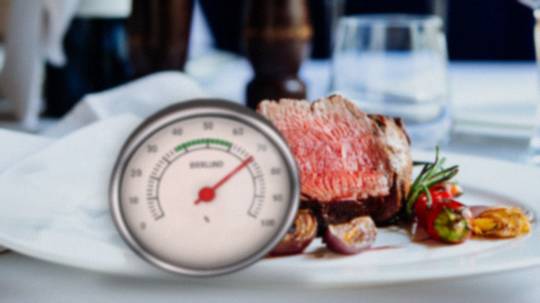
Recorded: 70,%
